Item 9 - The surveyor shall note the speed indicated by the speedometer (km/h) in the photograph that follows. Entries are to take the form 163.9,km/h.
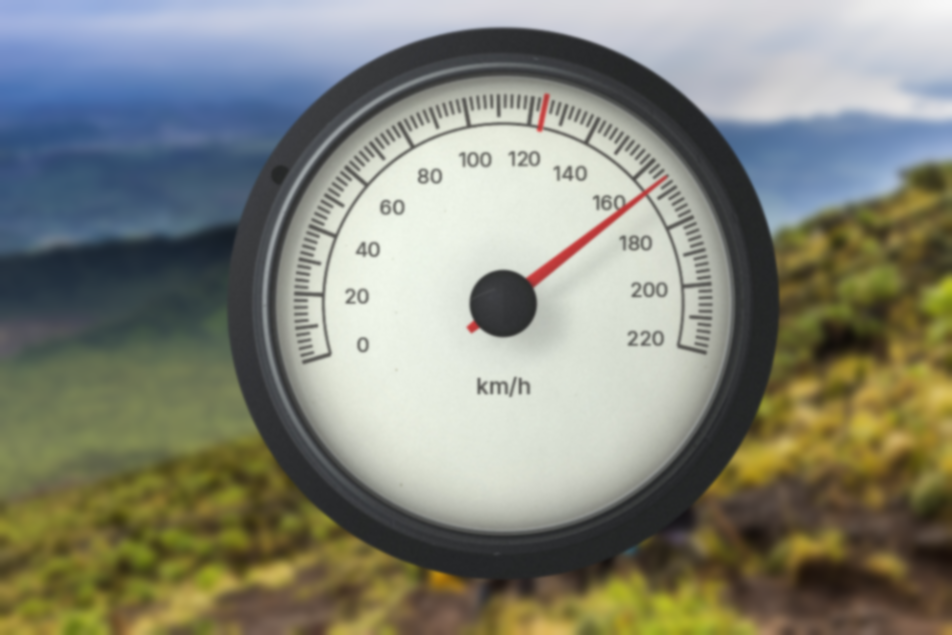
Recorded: 166,km/h
